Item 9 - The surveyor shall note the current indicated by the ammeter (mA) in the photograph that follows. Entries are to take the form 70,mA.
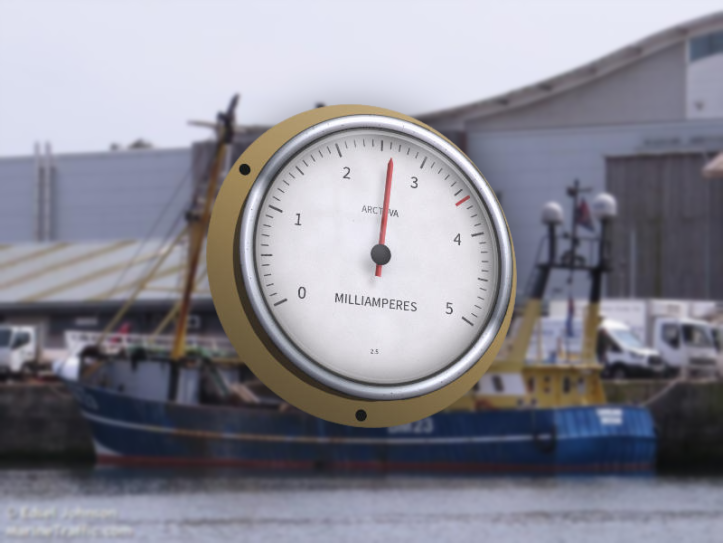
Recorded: 2.6,mA
